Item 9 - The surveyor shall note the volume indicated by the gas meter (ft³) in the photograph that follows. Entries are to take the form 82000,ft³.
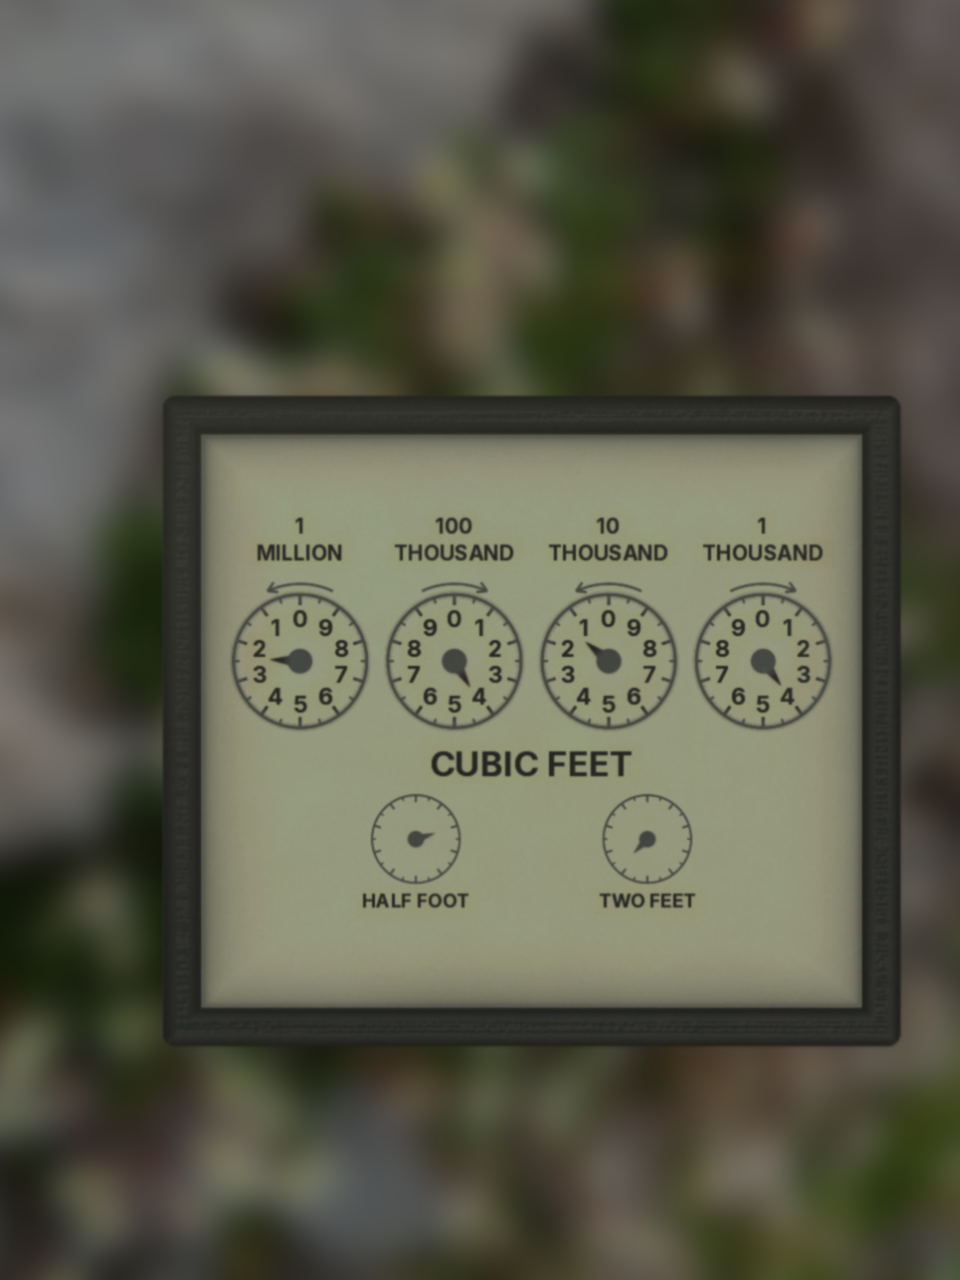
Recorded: 241400,ft³
